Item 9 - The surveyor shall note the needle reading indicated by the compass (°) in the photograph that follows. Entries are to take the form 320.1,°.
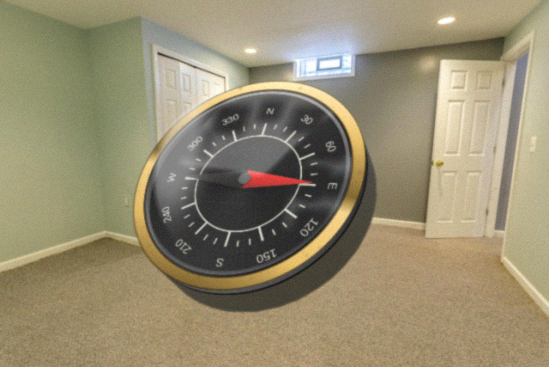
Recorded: 90,°
